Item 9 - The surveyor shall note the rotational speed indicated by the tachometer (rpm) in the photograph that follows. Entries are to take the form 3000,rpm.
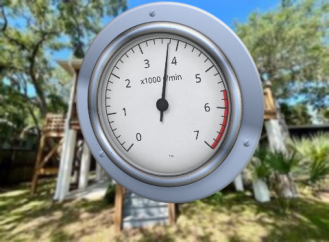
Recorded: 3800,rpm
